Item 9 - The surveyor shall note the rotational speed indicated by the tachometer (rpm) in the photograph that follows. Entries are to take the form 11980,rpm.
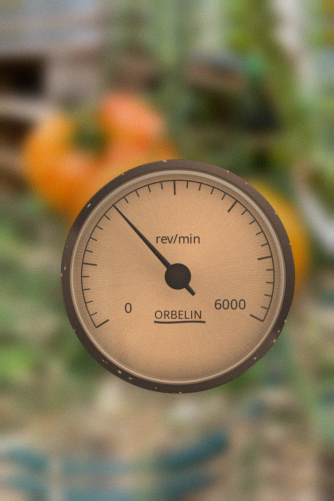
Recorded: 2000,rpm
